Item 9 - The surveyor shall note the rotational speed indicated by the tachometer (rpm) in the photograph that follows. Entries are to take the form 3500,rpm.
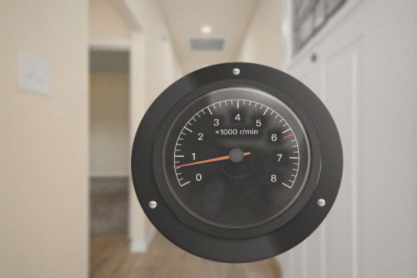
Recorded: 600,rpm
